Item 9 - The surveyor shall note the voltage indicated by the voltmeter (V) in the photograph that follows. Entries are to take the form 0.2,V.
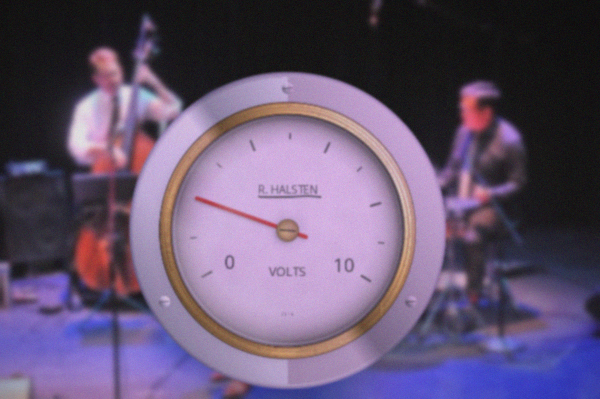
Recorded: 2,V
